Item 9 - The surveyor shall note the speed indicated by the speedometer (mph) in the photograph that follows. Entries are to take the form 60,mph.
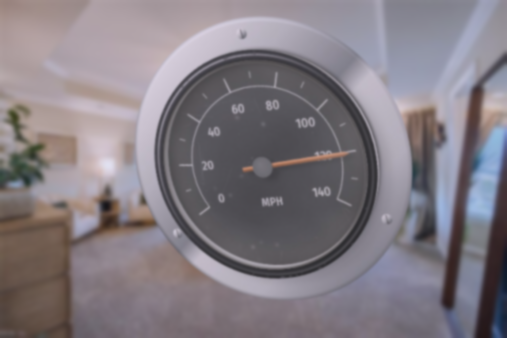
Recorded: 120,mph
